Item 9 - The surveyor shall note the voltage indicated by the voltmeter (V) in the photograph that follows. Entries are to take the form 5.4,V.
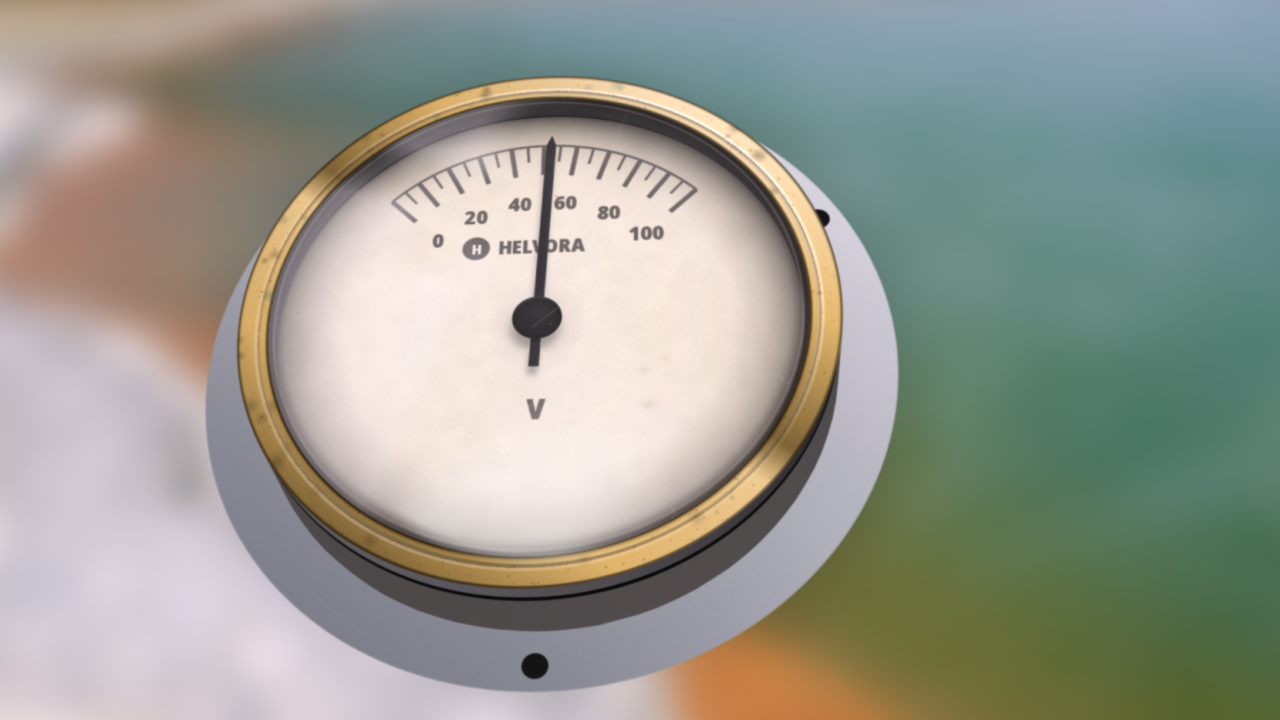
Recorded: 52.5,V
